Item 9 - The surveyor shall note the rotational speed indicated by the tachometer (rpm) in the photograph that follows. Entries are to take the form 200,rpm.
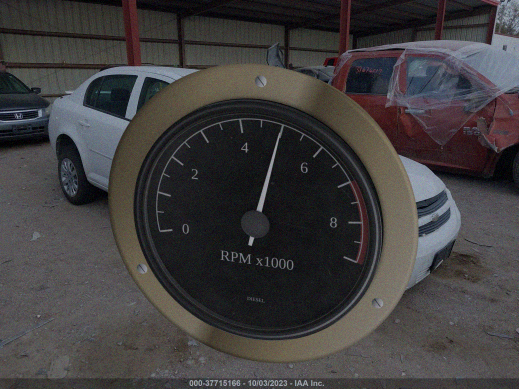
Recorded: 5000,rpm
